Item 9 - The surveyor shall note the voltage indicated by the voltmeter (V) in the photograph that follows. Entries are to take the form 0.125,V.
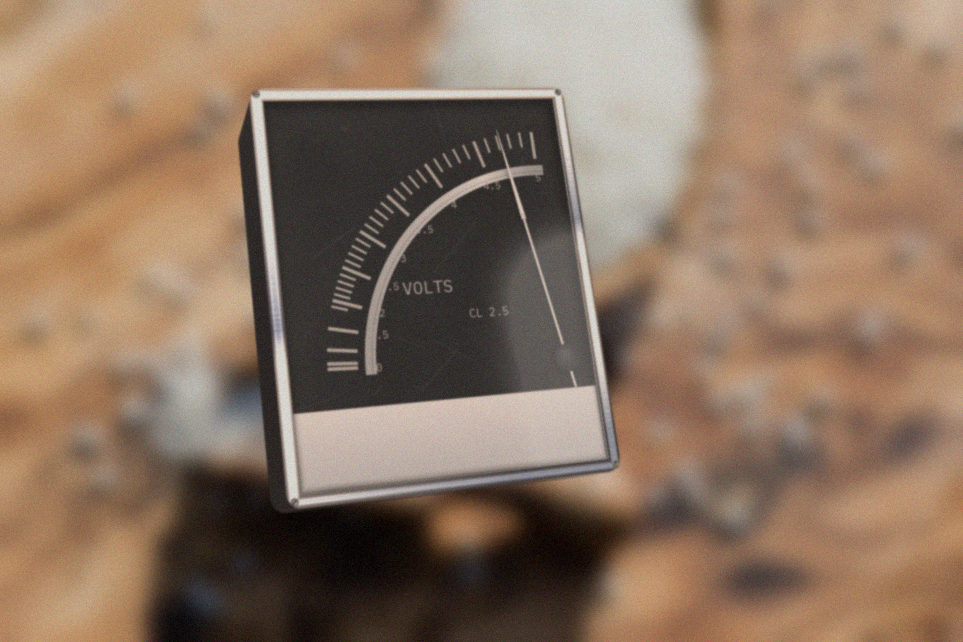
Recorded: 4.7,V
